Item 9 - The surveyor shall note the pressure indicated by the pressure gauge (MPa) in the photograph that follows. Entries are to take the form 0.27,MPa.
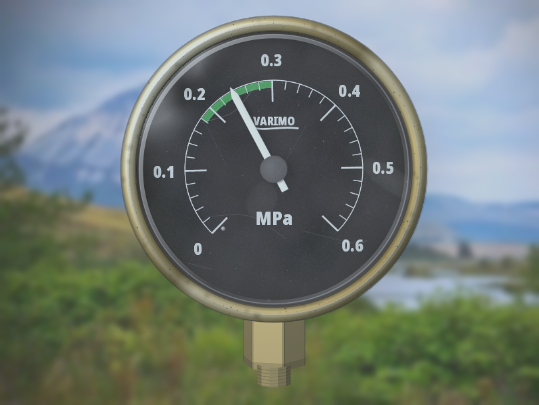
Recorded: 0.24,MPa
